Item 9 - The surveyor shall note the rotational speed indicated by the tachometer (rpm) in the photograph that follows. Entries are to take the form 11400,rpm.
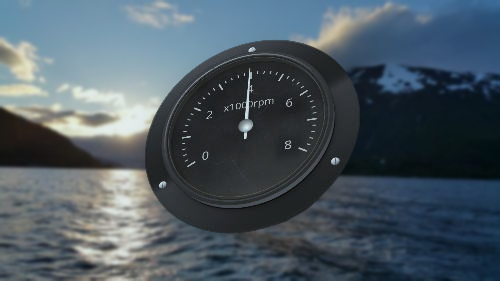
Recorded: 4000,rpm
